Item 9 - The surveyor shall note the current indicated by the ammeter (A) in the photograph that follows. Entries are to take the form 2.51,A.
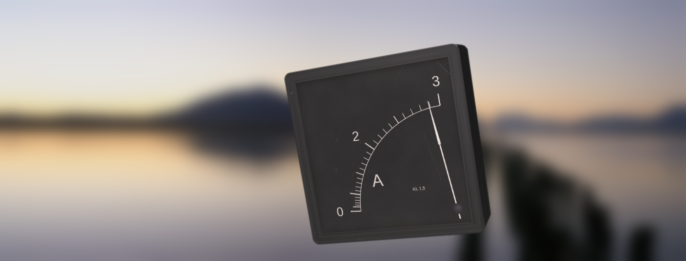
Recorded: 2.9,A
